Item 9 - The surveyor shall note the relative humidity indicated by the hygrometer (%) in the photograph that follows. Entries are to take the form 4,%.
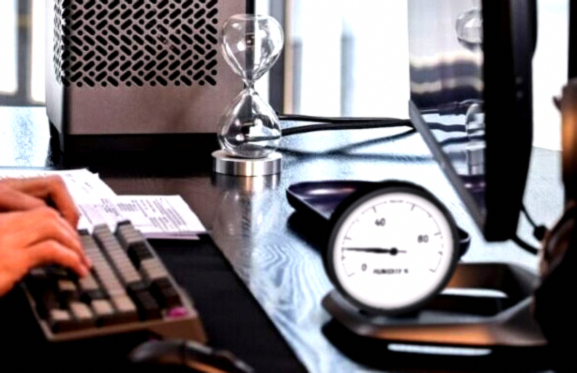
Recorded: 15,%
